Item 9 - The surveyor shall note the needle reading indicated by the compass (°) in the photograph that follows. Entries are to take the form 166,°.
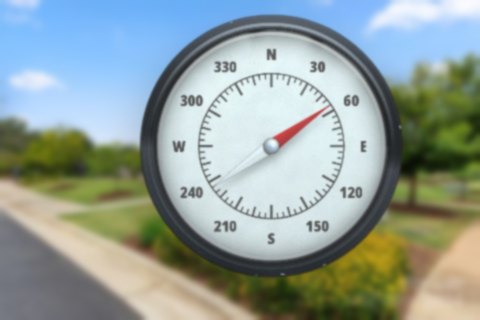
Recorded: 55,°
